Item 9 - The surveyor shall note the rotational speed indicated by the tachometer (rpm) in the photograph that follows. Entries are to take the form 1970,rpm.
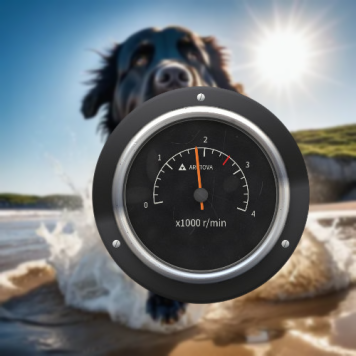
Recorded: 1800,rpm
